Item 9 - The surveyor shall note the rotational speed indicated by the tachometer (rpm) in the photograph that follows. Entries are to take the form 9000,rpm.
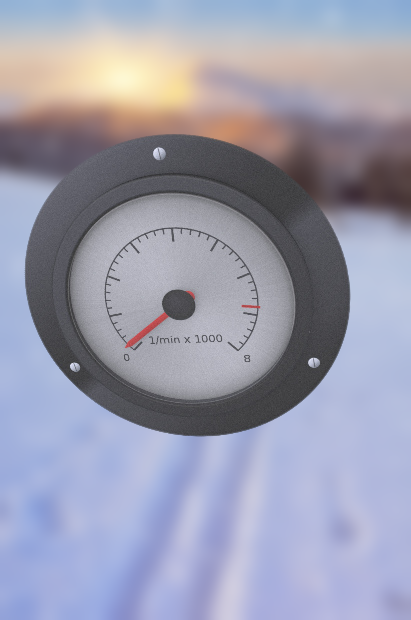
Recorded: 200,rpm
